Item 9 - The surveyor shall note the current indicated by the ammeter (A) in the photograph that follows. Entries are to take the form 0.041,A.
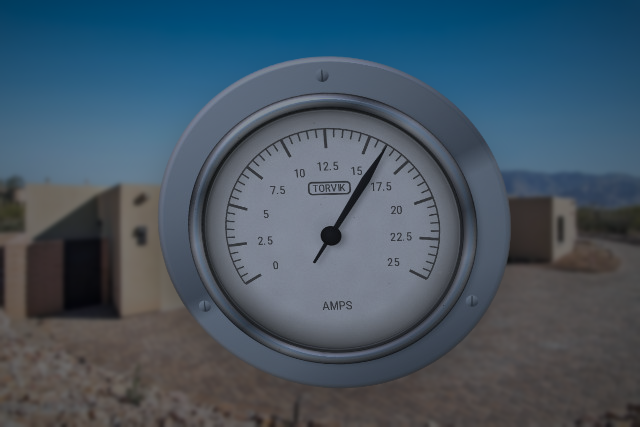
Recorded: 16,A
